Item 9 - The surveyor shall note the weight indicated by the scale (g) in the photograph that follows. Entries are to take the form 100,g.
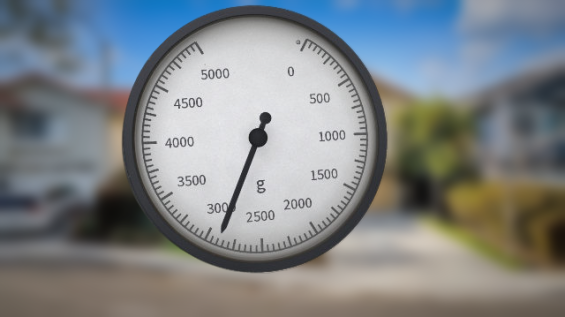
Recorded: 2900,g
